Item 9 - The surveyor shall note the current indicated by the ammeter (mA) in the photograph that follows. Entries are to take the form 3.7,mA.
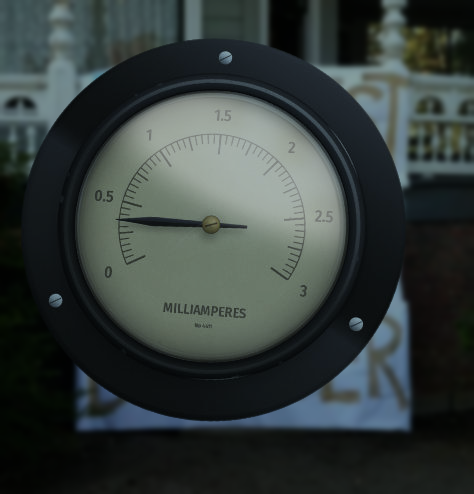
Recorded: 0.35,mA
